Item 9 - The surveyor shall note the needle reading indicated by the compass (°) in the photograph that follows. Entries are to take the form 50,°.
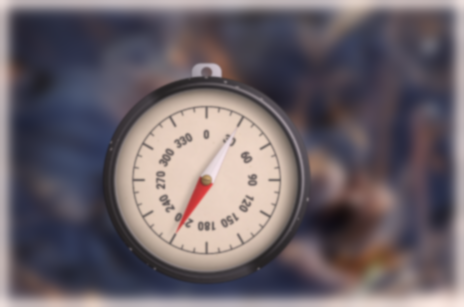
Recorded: 210,°
